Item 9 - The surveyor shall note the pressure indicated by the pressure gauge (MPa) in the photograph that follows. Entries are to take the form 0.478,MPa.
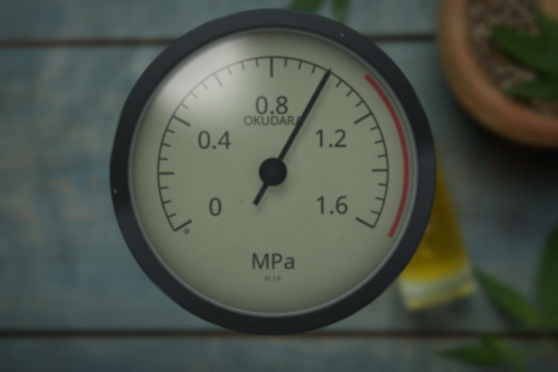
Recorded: 1,MPa
